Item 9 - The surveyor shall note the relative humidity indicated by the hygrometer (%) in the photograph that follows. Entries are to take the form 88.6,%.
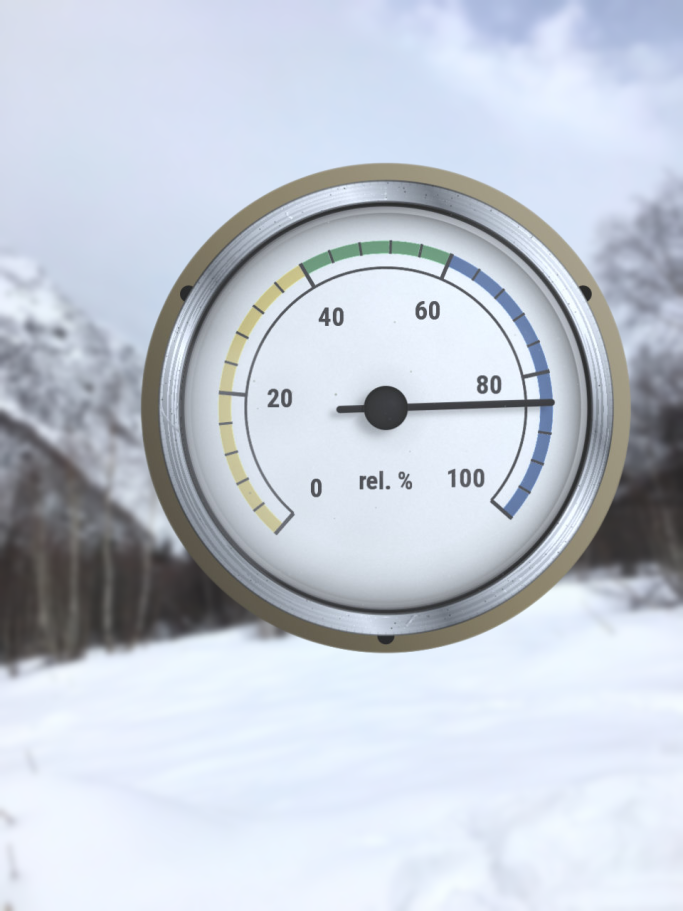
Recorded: 84,%
